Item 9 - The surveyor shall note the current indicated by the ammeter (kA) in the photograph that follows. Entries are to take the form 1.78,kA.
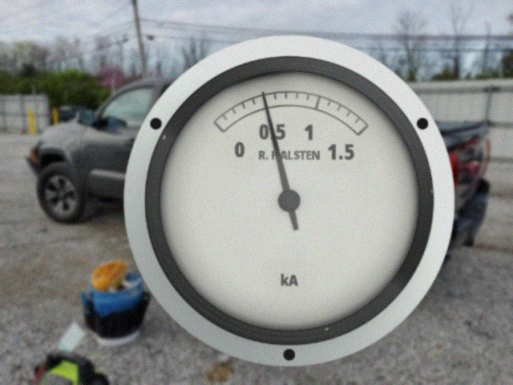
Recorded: 0.5,kA
